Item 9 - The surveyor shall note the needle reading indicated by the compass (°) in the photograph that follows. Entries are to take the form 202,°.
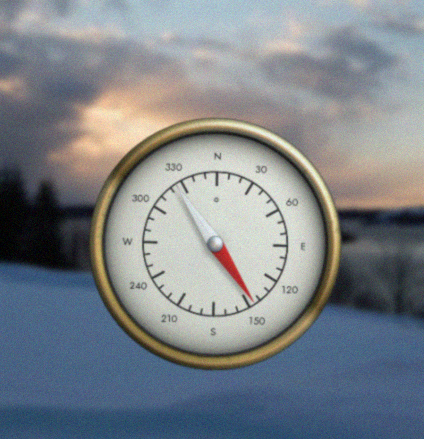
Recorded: 145,°
